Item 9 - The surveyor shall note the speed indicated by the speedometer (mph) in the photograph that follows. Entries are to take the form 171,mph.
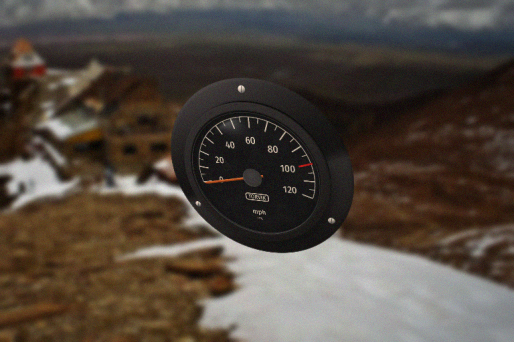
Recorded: 0,mph
